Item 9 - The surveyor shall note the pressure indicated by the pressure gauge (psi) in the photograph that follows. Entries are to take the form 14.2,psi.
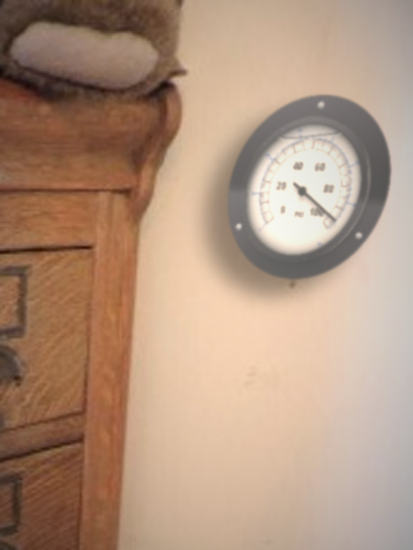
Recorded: 95,psi
